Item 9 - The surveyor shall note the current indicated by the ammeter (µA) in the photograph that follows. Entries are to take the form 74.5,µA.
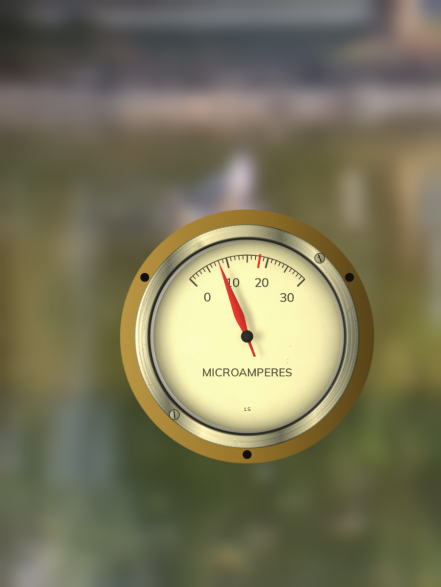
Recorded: 8,µA
